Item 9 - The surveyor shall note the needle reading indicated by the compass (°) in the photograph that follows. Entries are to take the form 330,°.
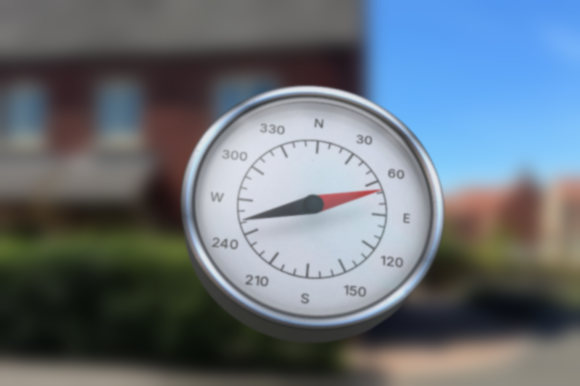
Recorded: 70,°
